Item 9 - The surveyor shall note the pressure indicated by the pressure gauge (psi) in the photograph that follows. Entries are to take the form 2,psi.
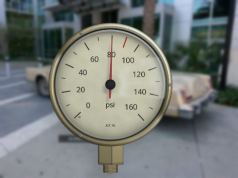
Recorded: 80,psi
